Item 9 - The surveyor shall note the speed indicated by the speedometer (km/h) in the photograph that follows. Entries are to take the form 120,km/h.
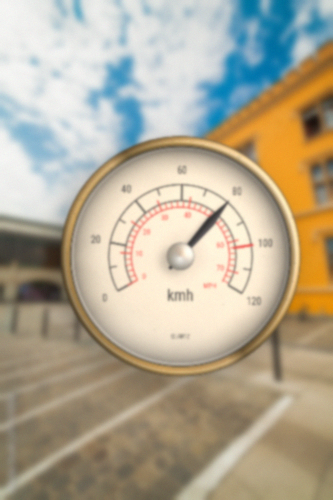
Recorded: 80,km/h
